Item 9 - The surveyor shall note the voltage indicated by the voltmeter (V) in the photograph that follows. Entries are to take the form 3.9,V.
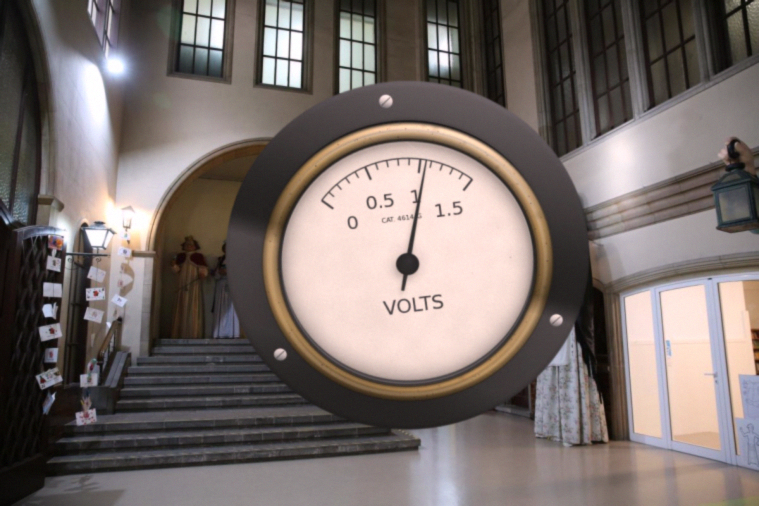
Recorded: 1.05,V
